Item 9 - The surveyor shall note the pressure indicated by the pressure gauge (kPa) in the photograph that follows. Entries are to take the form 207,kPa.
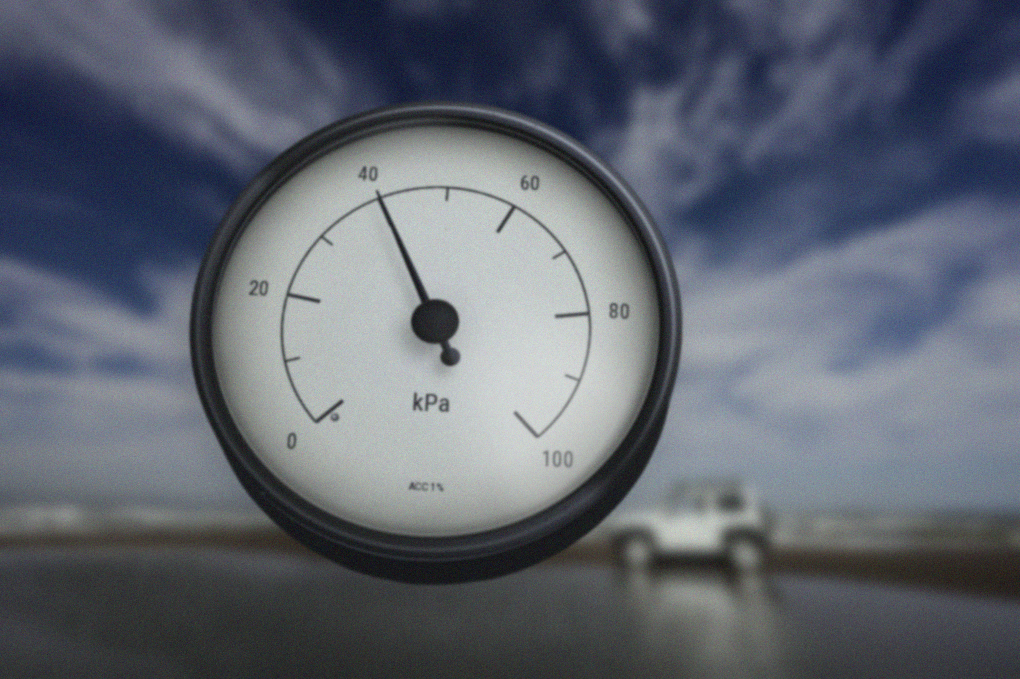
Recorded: 40,kPa
